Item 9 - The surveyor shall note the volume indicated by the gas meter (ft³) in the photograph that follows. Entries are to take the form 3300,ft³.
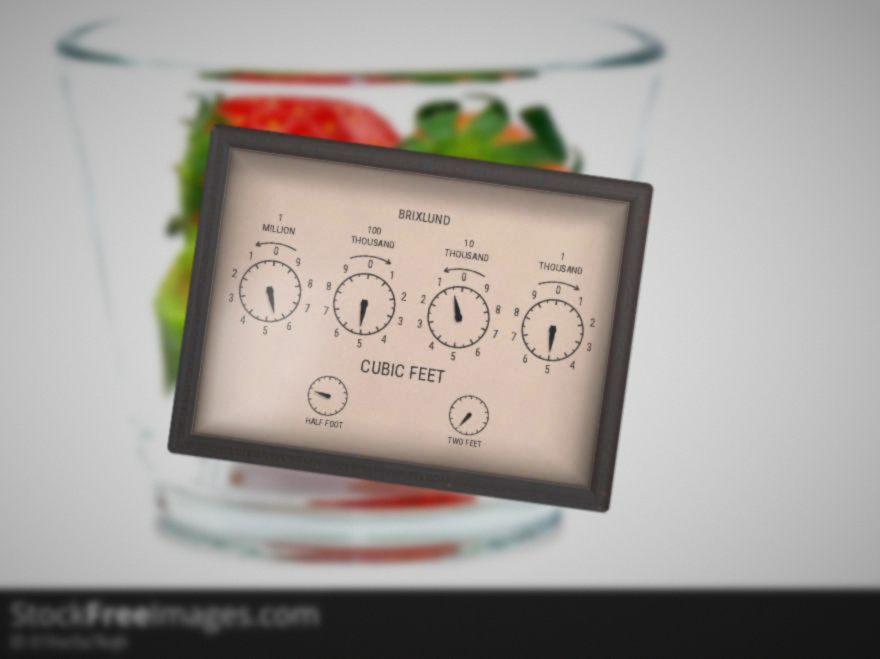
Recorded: 550500,ft³
